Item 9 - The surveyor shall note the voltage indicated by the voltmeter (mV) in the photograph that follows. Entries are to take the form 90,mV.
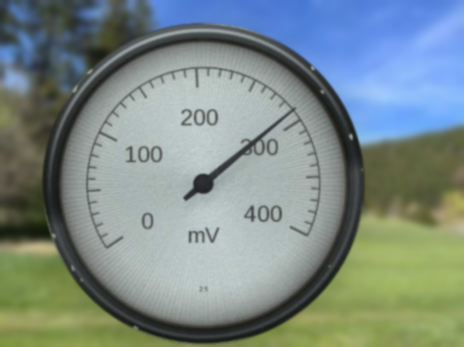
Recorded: 290,mV
